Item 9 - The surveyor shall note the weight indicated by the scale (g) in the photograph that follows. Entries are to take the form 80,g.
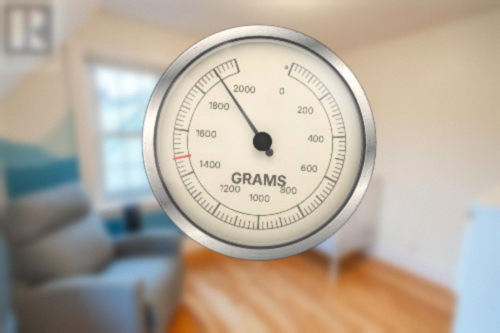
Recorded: 1900,g
